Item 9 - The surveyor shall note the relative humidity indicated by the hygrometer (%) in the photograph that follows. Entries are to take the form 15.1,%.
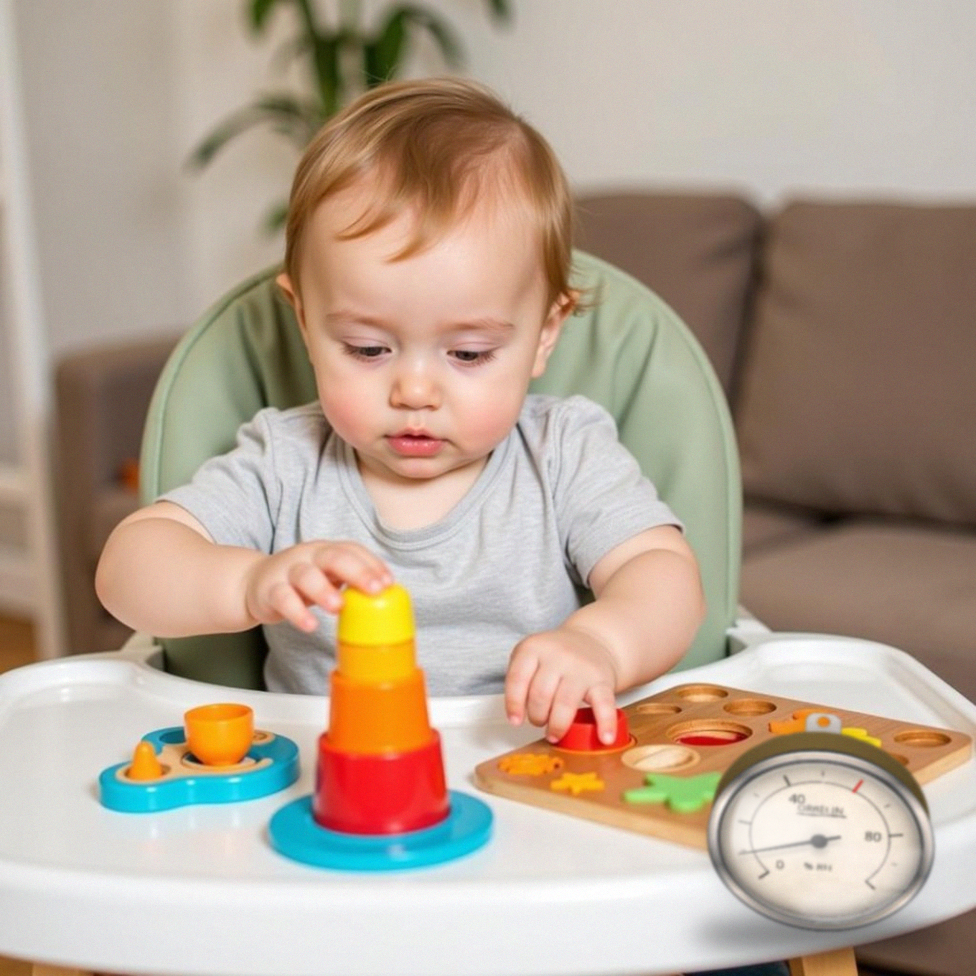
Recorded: 10,%
